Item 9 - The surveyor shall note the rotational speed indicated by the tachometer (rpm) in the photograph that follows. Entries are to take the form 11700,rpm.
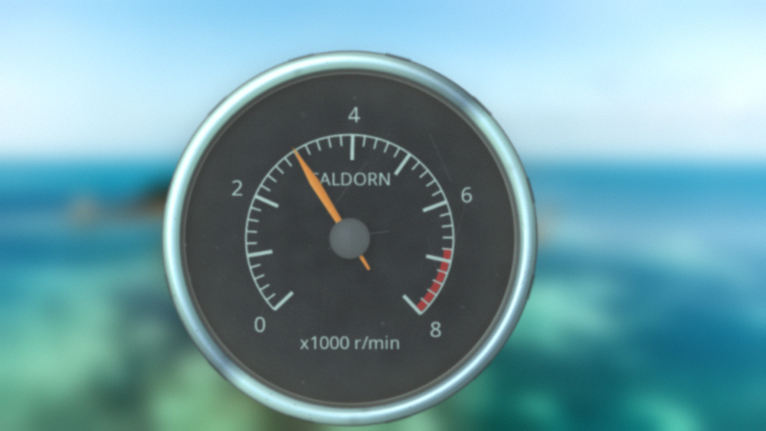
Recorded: 3000,rpm
